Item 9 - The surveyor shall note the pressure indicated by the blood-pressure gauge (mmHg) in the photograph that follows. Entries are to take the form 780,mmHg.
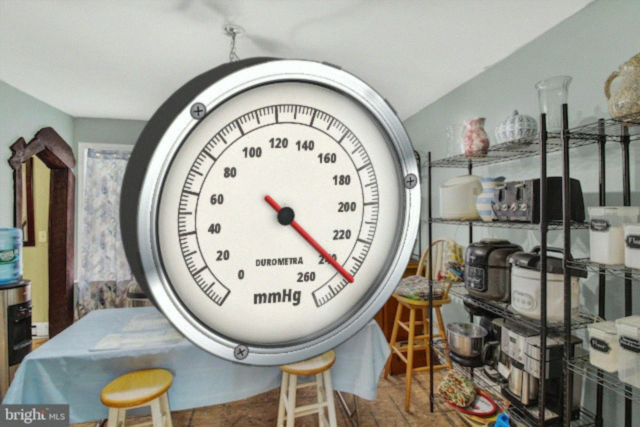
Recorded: 240,mmHg
